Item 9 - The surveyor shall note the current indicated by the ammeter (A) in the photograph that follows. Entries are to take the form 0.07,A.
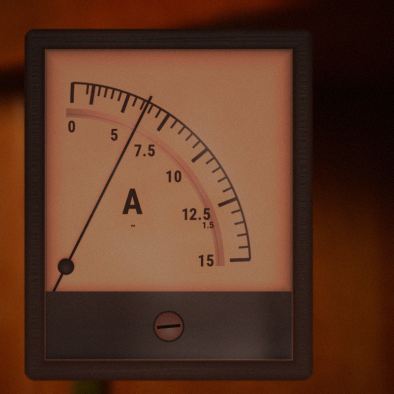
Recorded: 6.25,A
